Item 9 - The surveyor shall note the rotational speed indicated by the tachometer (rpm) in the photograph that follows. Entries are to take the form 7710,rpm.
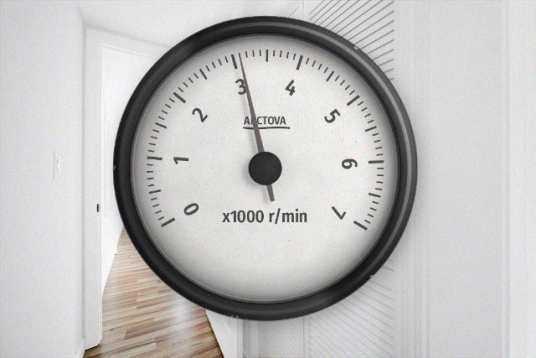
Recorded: 3100,rpm
